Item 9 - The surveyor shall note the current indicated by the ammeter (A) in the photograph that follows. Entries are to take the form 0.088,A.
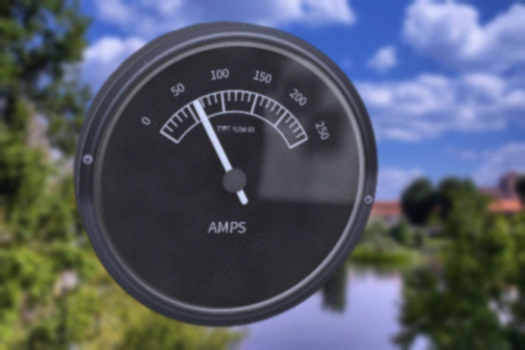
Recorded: 60,A
